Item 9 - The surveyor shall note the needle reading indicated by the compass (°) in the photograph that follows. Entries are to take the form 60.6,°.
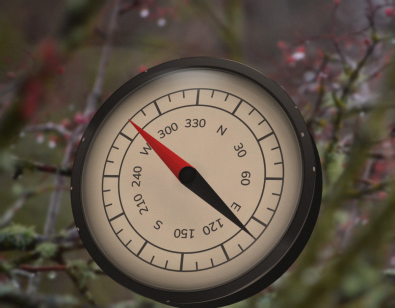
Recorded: 280,°
